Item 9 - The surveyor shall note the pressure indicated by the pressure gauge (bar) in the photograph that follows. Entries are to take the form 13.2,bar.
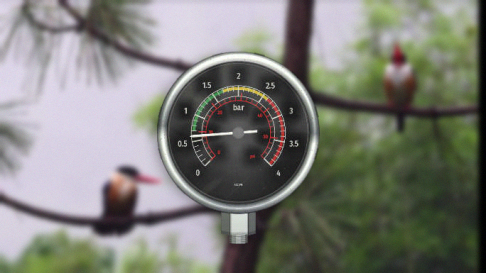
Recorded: 0.6,bar
